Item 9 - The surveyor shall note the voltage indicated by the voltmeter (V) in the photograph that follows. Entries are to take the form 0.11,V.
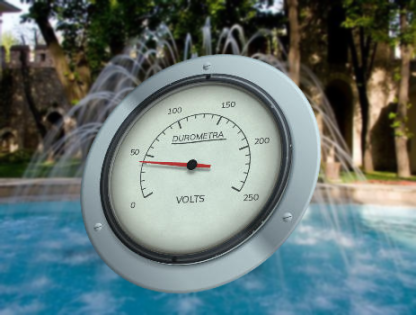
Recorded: 40,V
